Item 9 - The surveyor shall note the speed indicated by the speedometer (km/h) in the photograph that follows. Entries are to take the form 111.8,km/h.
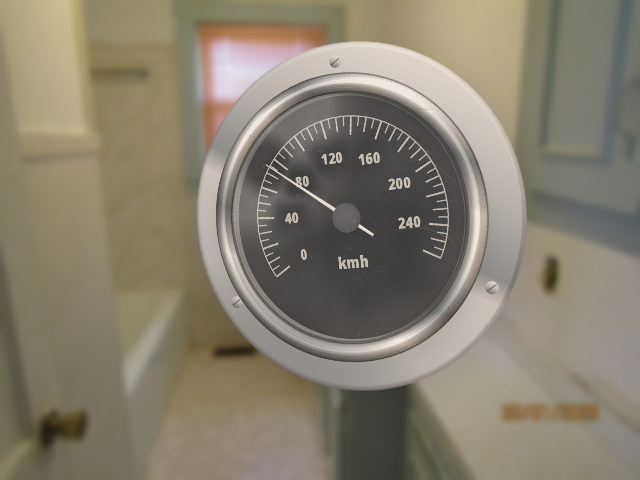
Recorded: 75,km/h
